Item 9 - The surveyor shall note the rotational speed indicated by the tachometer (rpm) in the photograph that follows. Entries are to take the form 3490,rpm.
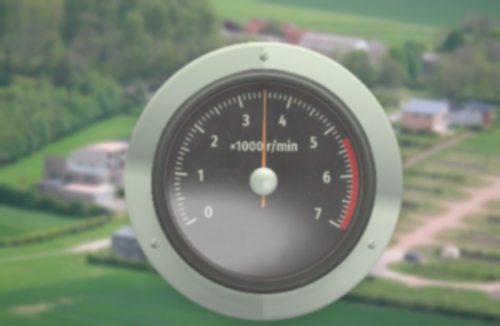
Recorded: 3500,rpm
